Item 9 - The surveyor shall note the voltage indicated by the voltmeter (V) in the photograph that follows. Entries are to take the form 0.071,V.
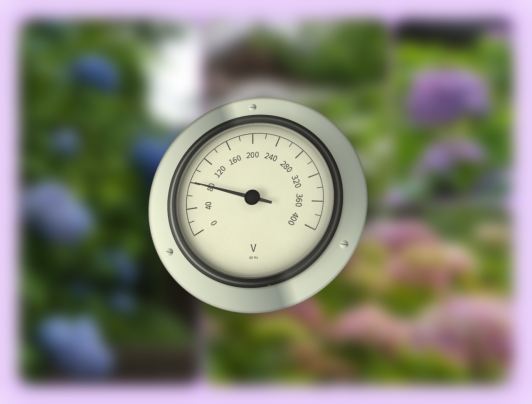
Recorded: 80,V
